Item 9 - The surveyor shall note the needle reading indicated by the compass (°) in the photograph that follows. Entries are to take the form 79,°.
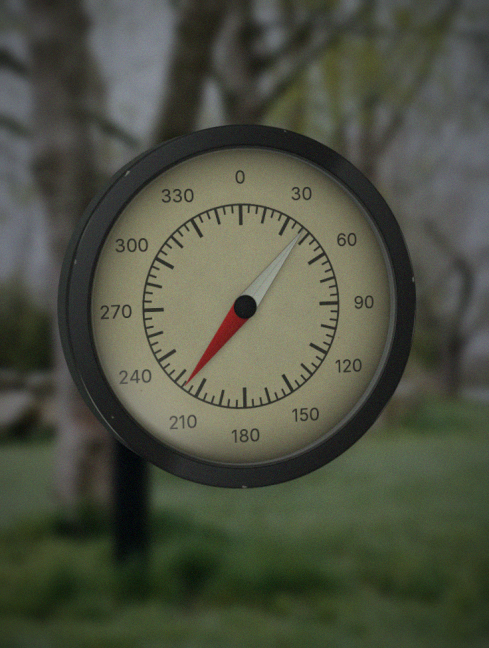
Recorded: 220,°
